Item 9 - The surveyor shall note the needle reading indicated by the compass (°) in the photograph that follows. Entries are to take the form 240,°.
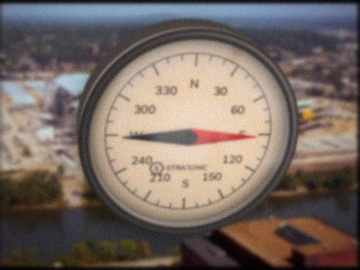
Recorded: 90,°
